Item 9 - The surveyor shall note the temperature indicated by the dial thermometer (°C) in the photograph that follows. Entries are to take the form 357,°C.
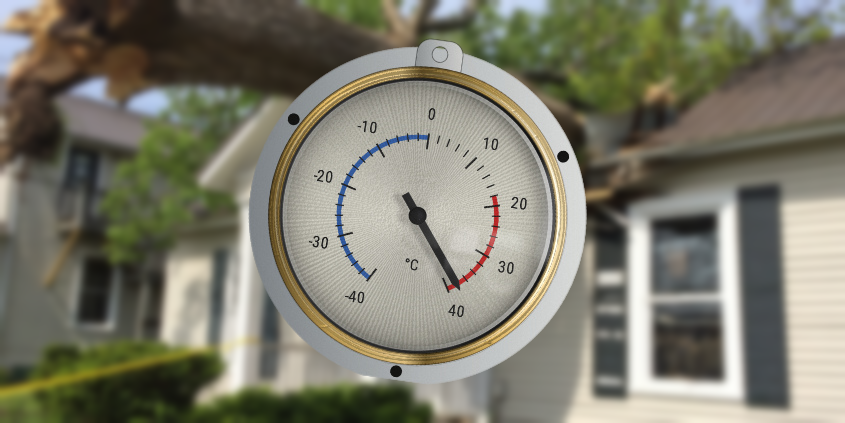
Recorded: 38,°C
